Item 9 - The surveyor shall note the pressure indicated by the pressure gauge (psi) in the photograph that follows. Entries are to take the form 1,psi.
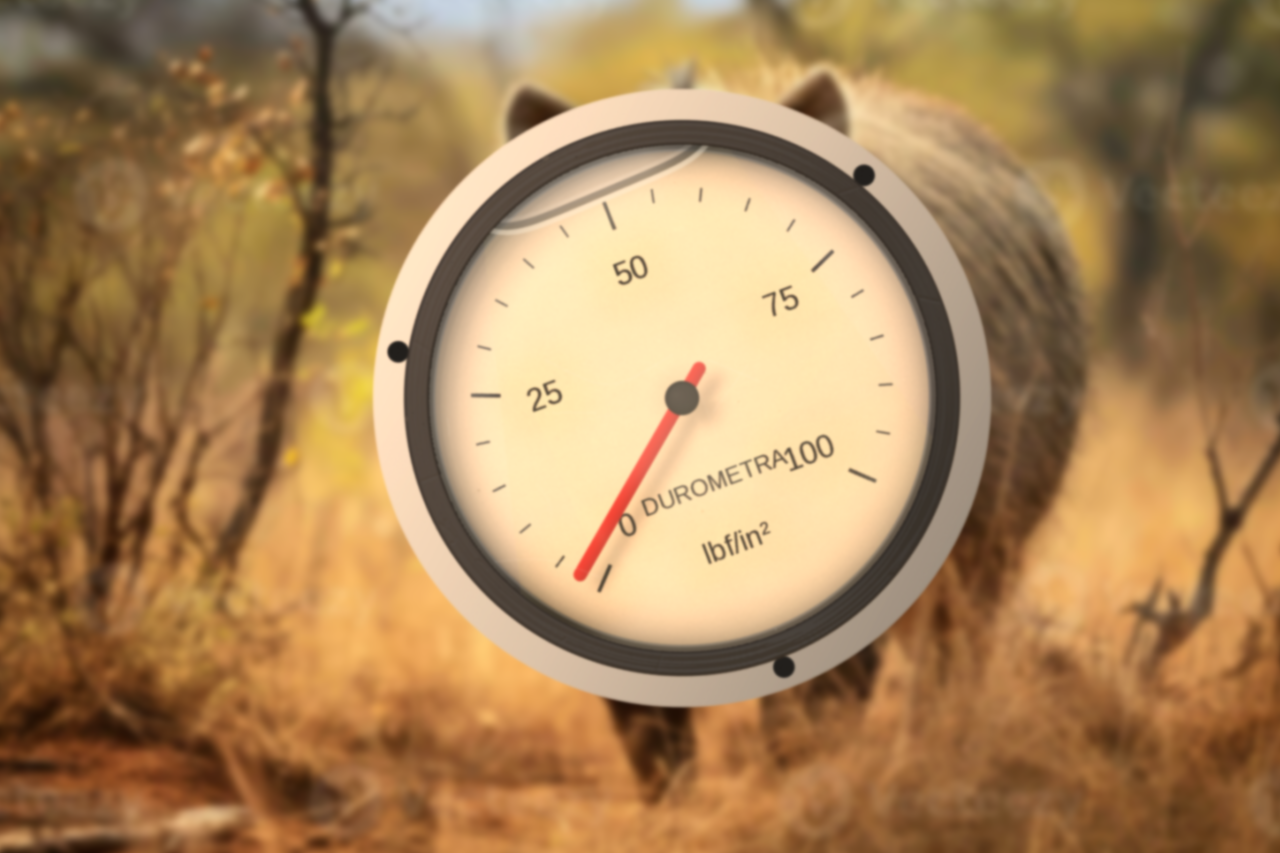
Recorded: 2.5,psi
